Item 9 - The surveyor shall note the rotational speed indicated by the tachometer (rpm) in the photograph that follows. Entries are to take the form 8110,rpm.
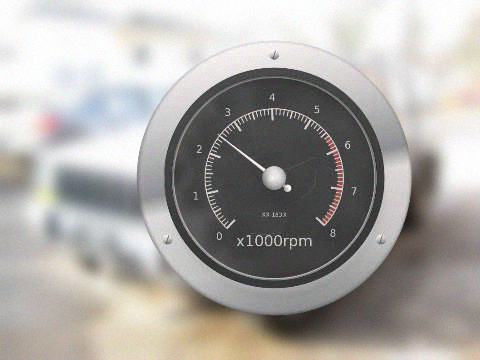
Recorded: 2500,rpm
